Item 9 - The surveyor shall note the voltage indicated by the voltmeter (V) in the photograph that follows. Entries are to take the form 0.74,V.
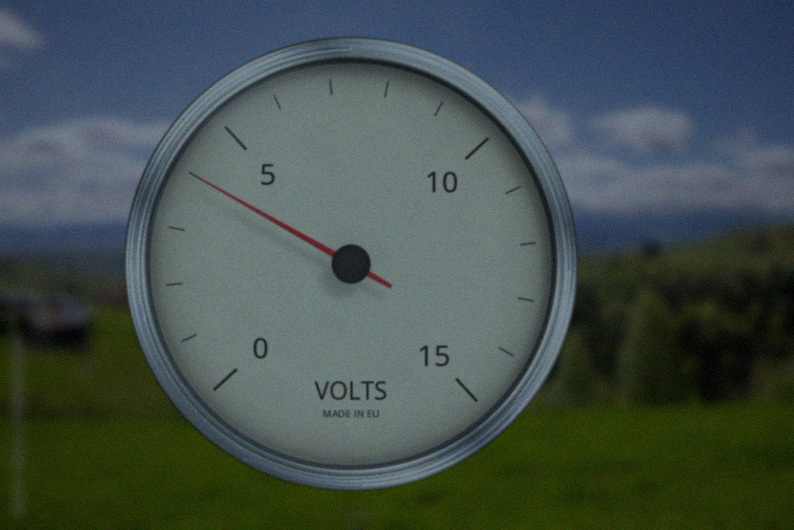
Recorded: 4,V
